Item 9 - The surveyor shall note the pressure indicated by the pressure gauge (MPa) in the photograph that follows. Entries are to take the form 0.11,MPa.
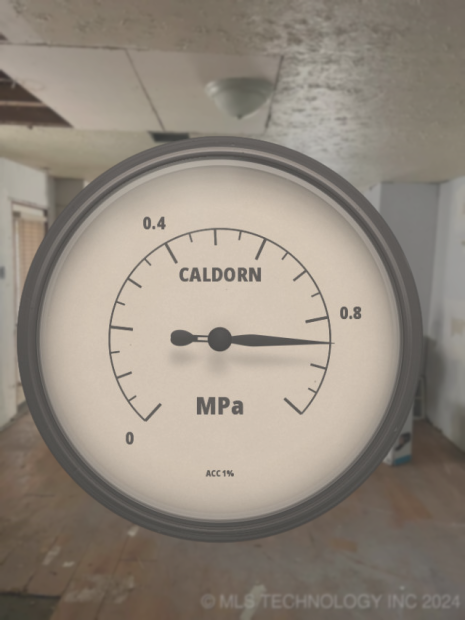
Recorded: 0.85,MPa
